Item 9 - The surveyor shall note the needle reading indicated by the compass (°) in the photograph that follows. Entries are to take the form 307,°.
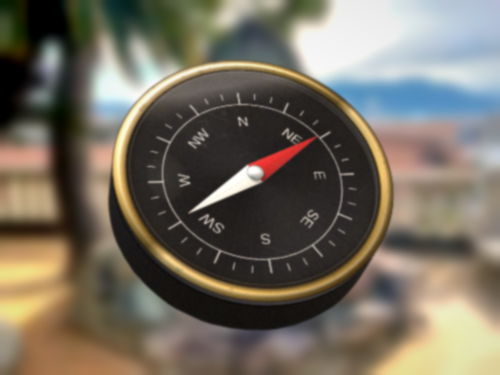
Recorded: 60,°
